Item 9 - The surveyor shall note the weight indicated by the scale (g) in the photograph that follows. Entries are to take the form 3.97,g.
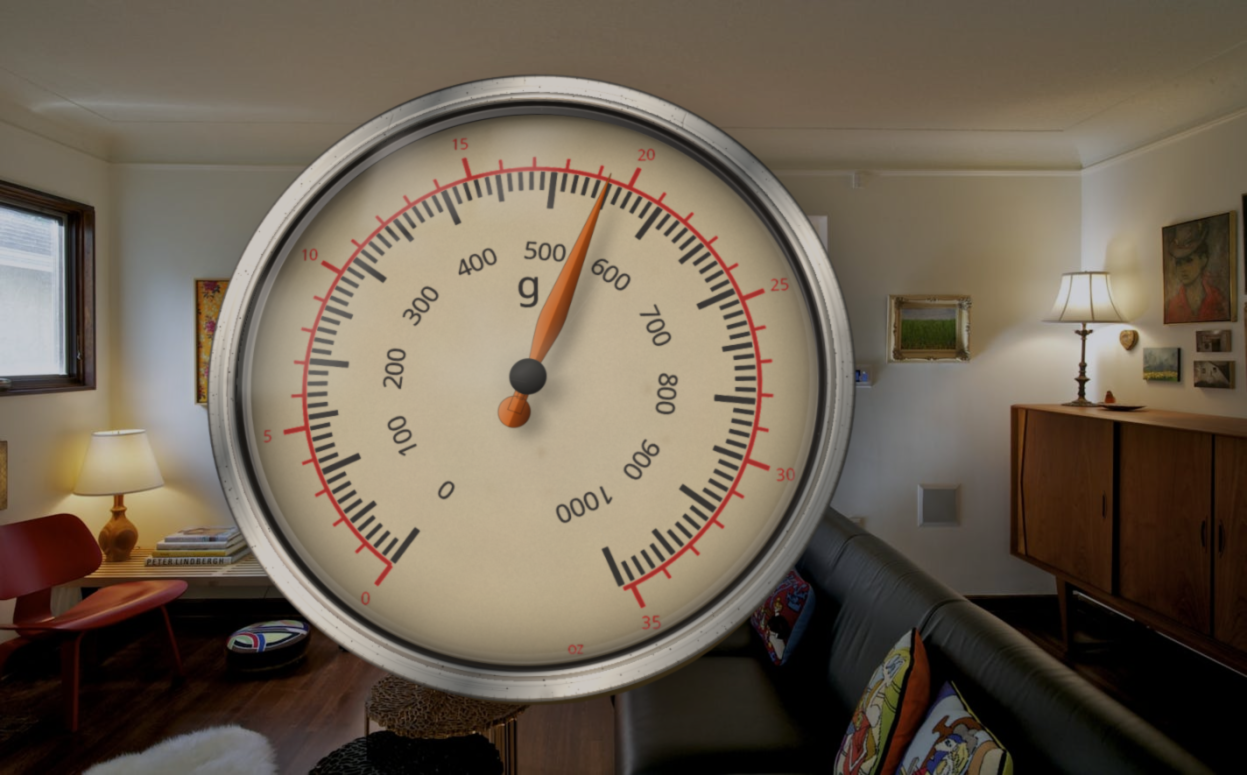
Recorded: 550,g
